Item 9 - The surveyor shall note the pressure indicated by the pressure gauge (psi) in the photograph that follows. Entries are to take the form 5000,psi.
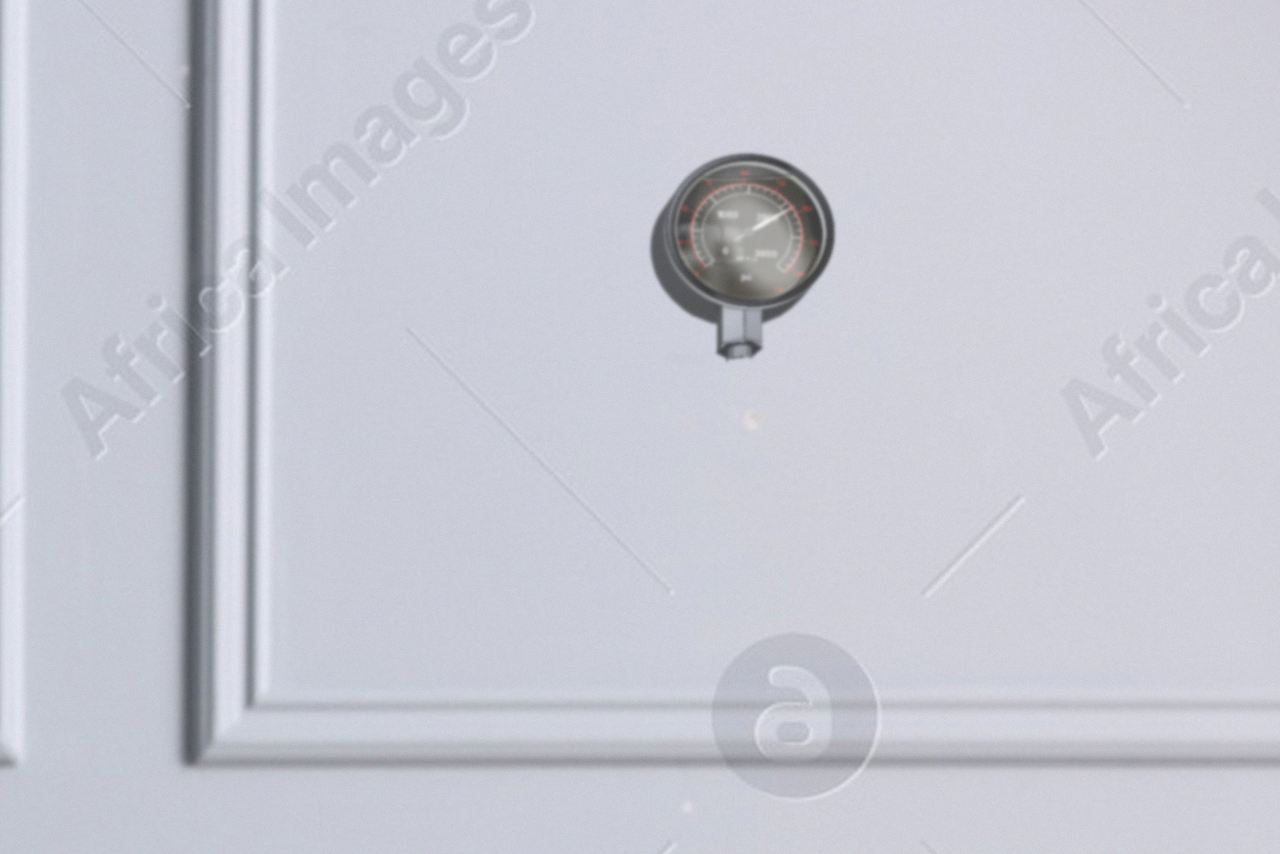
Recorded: 2100,psi
